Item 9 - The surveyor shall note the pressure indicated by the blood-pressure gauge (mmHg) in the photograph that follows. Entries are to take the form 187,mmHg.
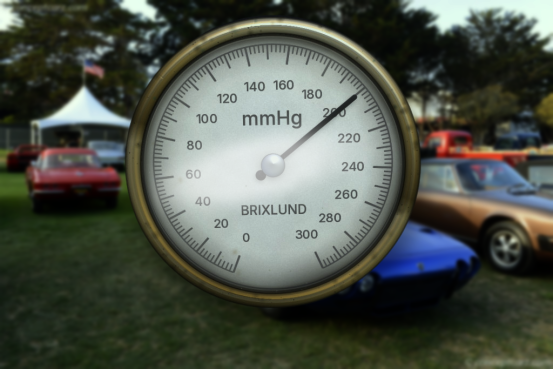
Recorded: 200,mmHg
